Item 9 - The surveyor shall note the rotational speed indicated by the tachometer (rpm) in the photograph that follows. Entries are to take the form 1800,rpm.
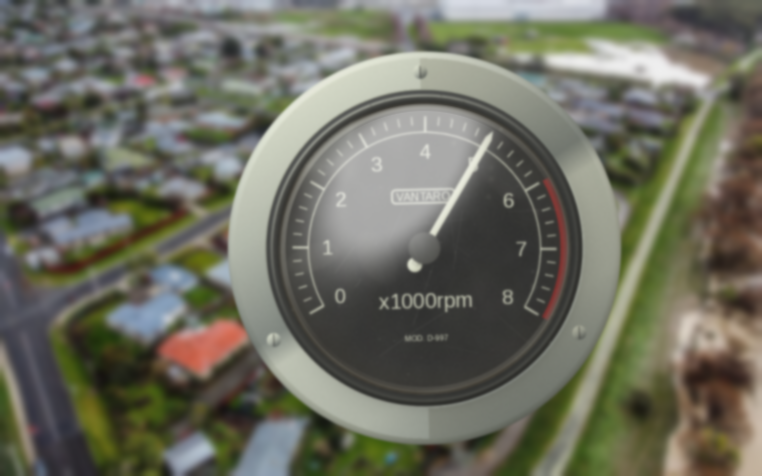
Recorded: 5000,rpm
